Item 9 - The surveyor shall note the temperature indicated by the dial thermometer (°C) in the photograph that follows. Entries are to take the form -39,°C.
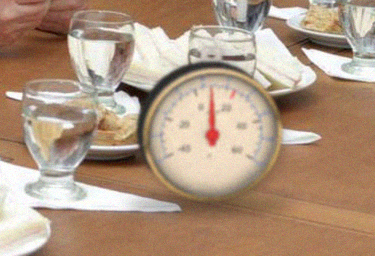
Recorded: 8,°C
